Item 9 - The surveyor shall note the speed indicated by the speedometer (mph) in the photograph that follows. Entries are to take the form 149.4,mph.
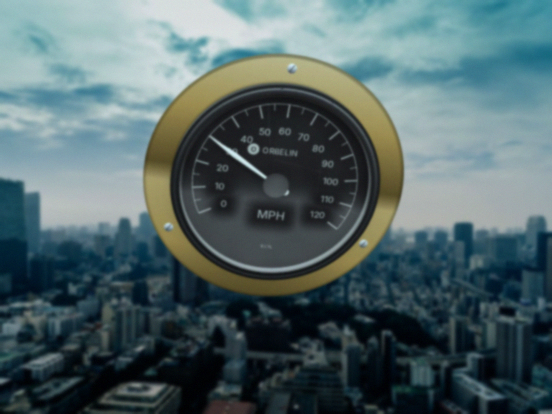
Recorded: 30,mph
